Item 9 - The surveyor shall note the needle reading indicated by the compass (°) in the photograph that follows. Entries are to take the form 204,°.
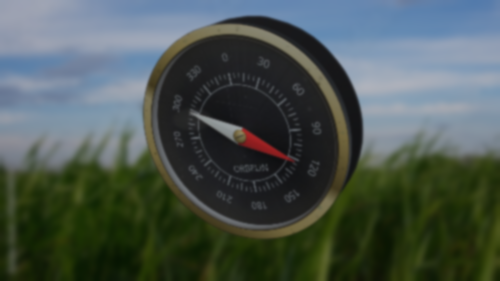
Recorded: 120,°
